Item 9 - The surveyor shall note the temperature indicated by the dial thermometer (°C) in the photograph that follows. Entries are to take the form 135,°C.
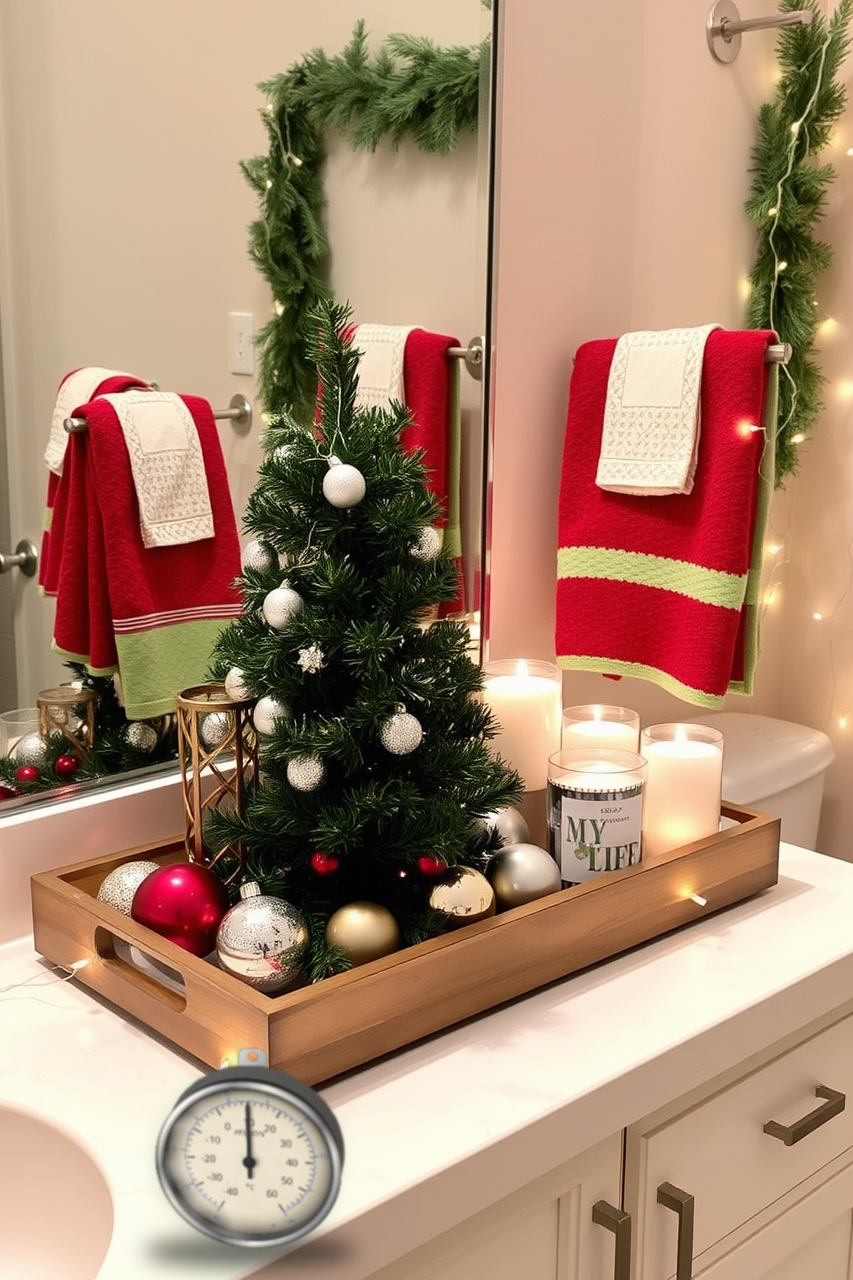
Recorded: 10,°C
